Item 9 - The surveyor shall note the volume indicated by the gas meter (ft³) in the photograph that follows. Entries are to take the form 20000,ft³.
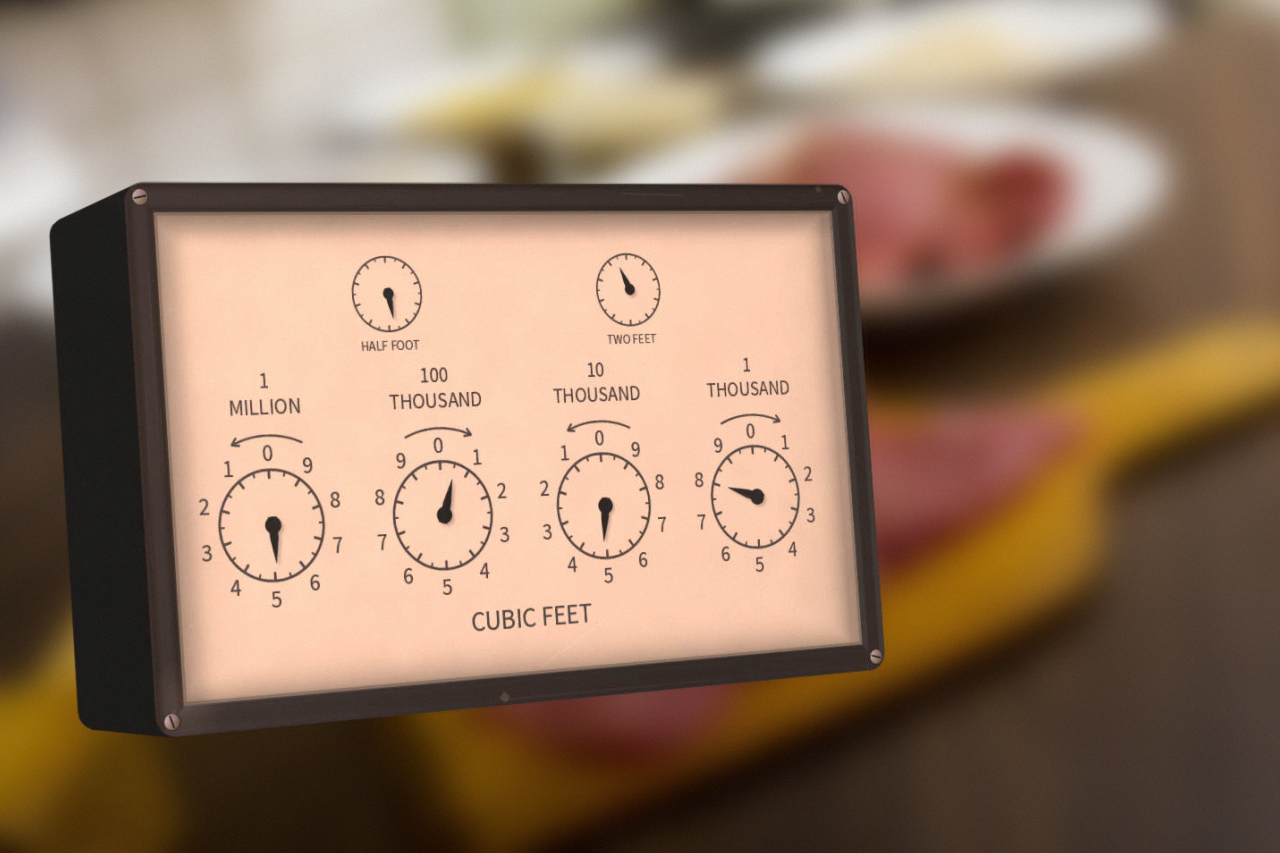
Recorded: 504800,ft³
